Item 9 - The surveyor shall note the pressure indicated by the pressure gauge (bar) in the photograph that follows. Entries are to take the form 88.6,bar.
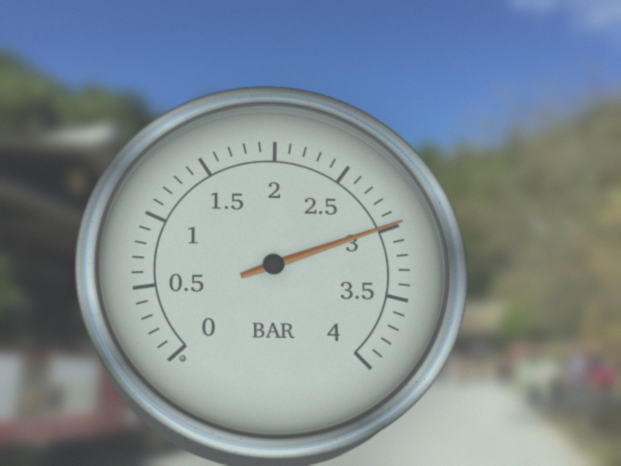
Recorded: 3,bar
